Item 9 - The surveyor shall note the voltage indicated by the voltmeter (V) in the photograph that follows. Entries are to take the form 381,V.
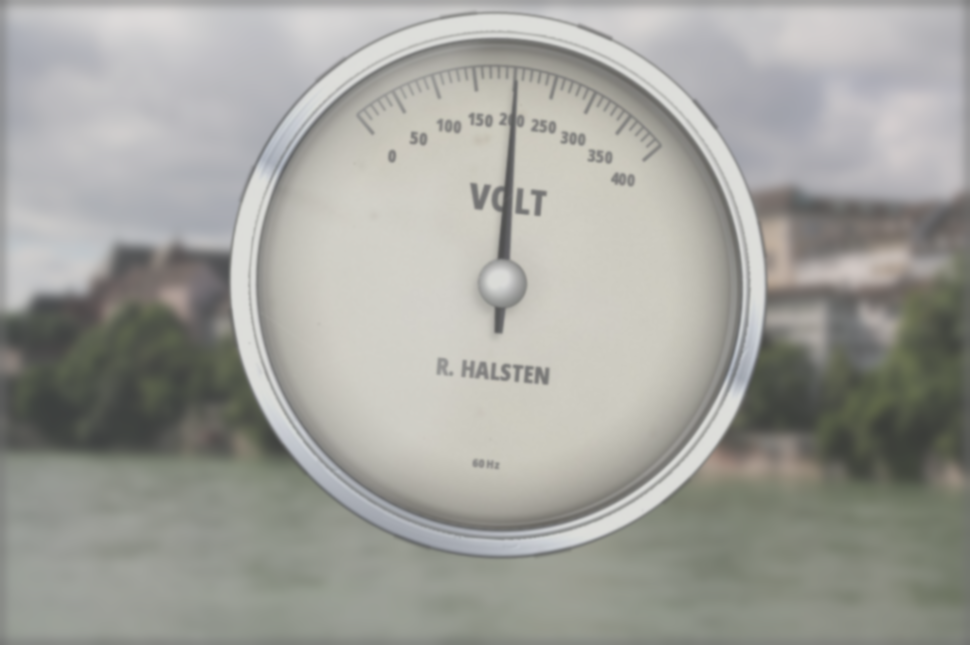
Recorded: 200,V
